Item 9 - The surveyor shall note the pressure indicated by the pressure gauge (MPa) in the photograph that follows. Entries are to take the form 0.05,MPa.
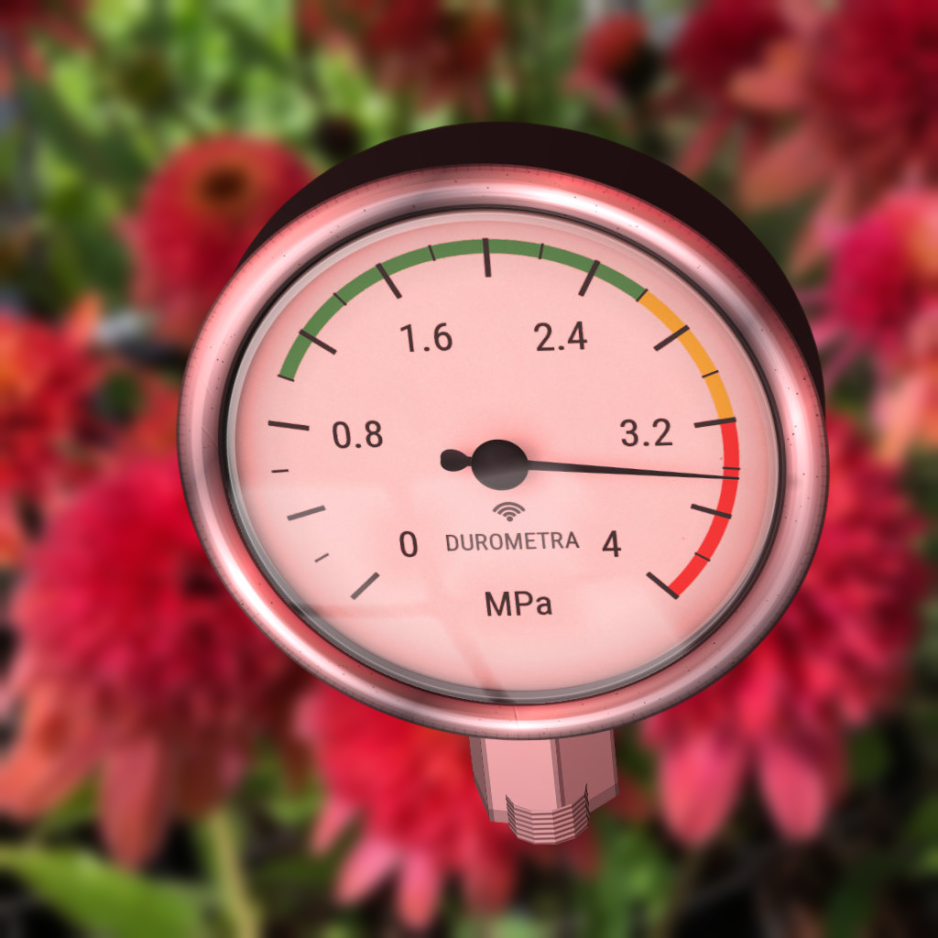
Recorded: 3.4,MPa
